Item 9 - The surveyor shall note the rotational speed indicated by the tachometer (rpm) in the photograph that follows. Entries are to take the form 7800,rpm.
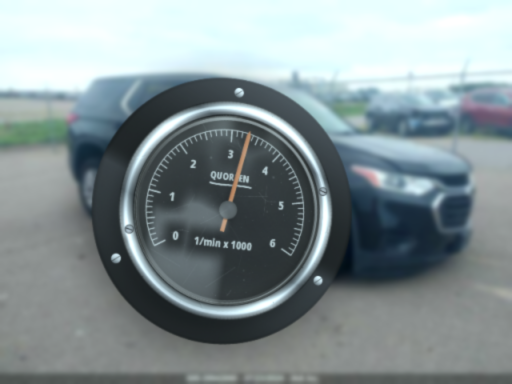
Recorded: 3300,rpm
